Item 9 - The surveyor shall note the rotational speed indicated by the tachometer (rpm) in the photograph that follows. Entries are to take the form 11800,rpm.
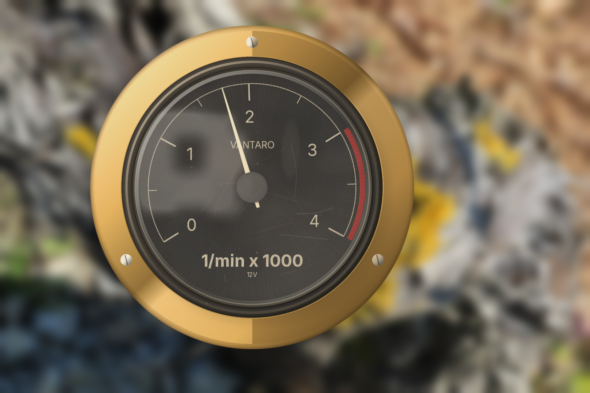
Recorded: 1750,rpm
